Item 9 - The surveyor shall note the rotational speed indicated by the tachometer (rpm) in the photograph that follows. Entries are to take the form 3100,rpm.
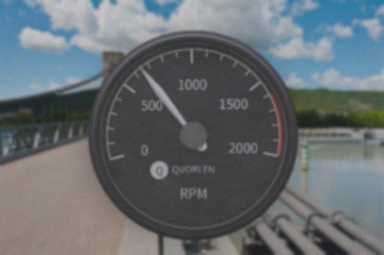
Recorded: 650,rpm
